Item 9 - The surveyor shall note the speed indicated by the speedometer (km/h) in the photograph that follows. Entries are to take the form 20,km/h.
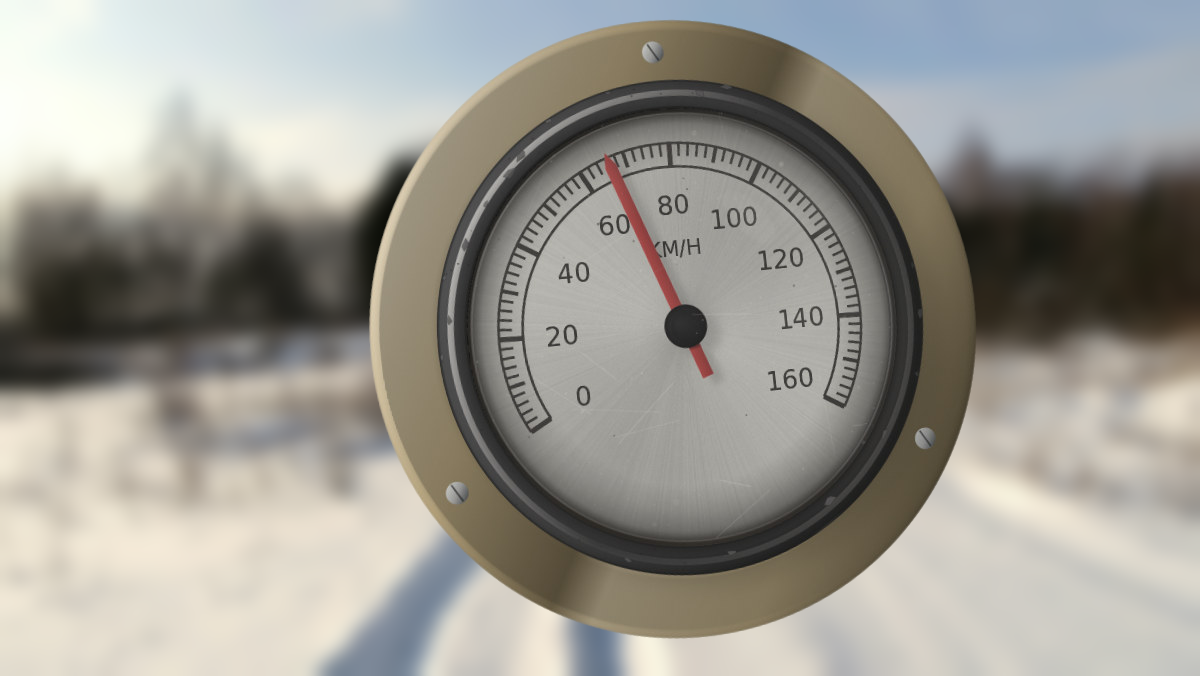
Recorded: 66,km/h
